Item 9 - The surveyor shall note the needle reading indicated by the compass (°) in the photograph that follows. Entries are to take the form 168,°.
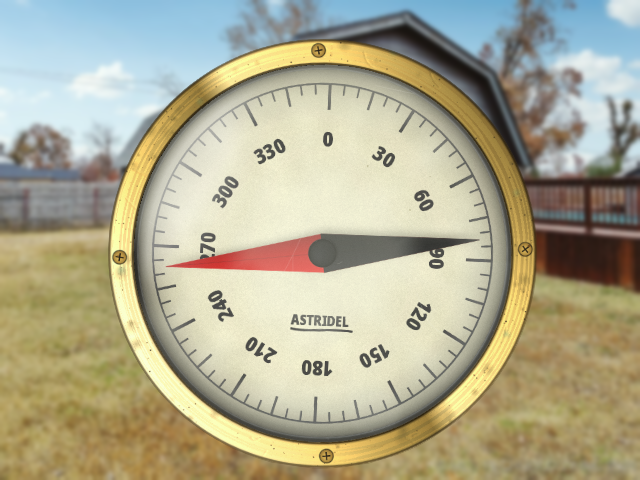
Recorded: 262.5,°
